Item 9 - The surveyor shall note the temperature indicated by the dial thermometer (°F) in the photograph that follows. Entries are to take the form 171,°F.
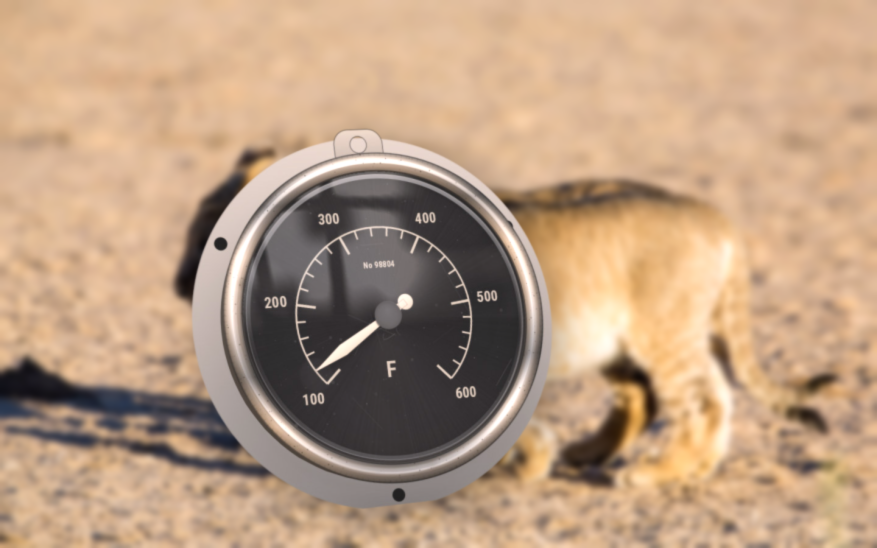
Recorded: 120,°F
